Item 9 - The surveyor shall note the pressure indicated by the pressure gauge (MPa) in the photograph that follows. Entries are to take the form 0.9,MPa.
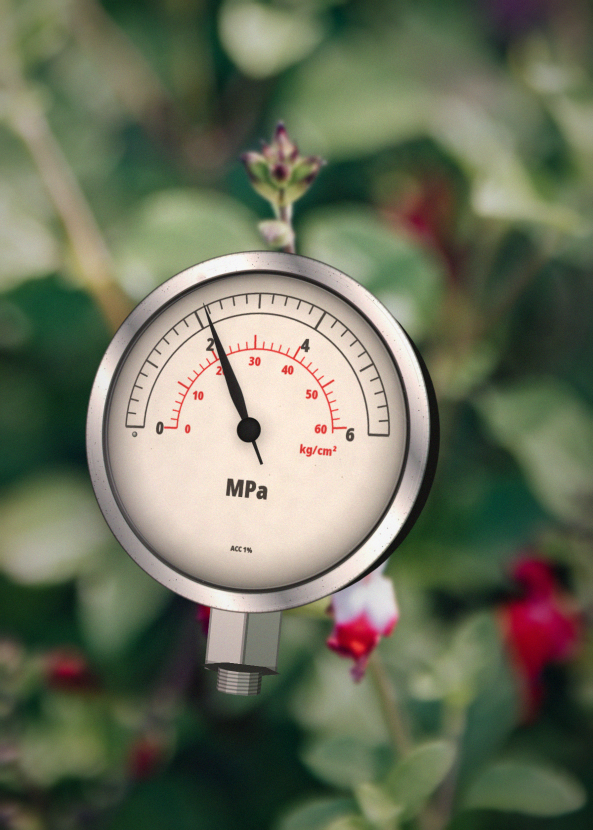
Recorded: 2.2,MPa
